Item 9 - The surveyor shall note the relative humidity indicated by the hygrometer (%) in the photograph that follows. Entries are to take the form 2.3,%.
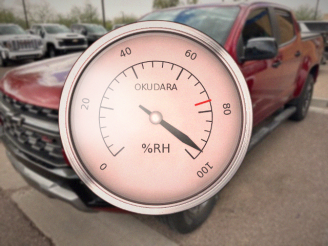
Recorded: 96,%
